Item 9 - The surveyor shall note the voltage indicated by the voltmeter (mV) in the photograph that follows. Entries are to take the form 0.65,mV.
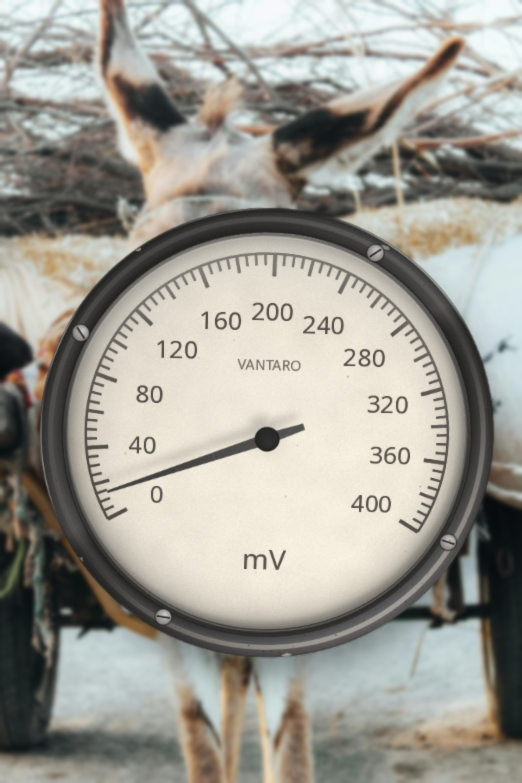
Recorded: 15,mV
